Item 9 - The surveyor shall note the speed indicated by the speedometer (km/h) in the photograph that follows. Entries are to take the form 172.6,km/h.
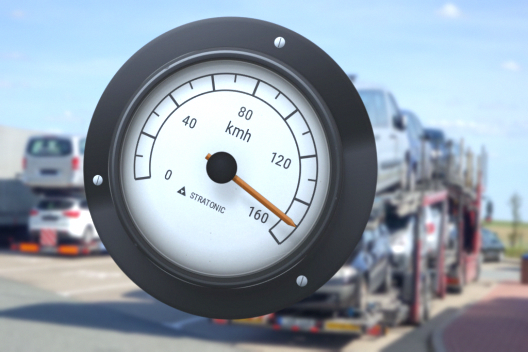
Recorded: 150,km/h
